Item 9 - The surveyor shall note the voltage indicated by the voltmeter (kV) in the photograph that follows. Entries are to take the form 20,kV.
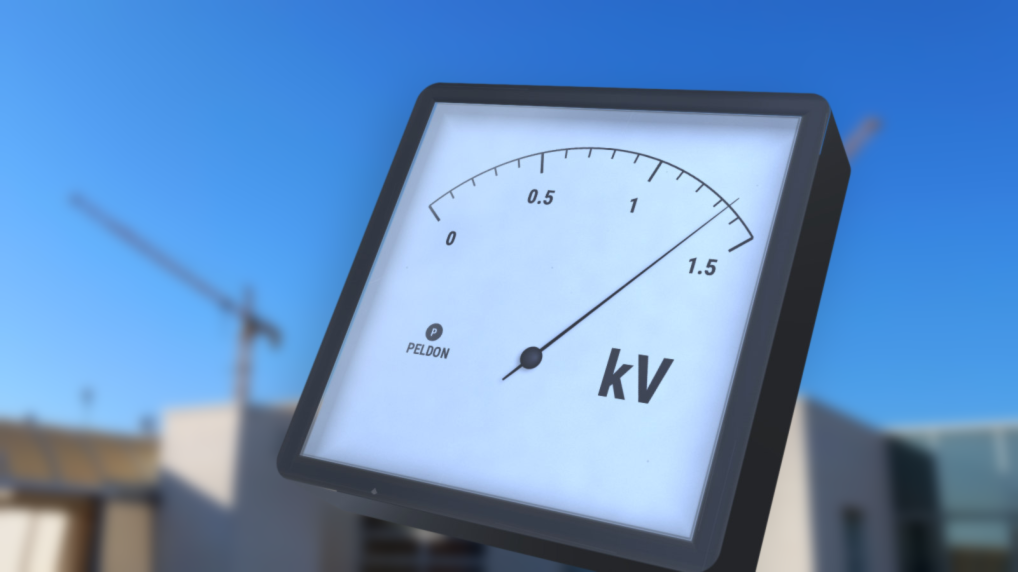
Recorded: 1.35,kV
